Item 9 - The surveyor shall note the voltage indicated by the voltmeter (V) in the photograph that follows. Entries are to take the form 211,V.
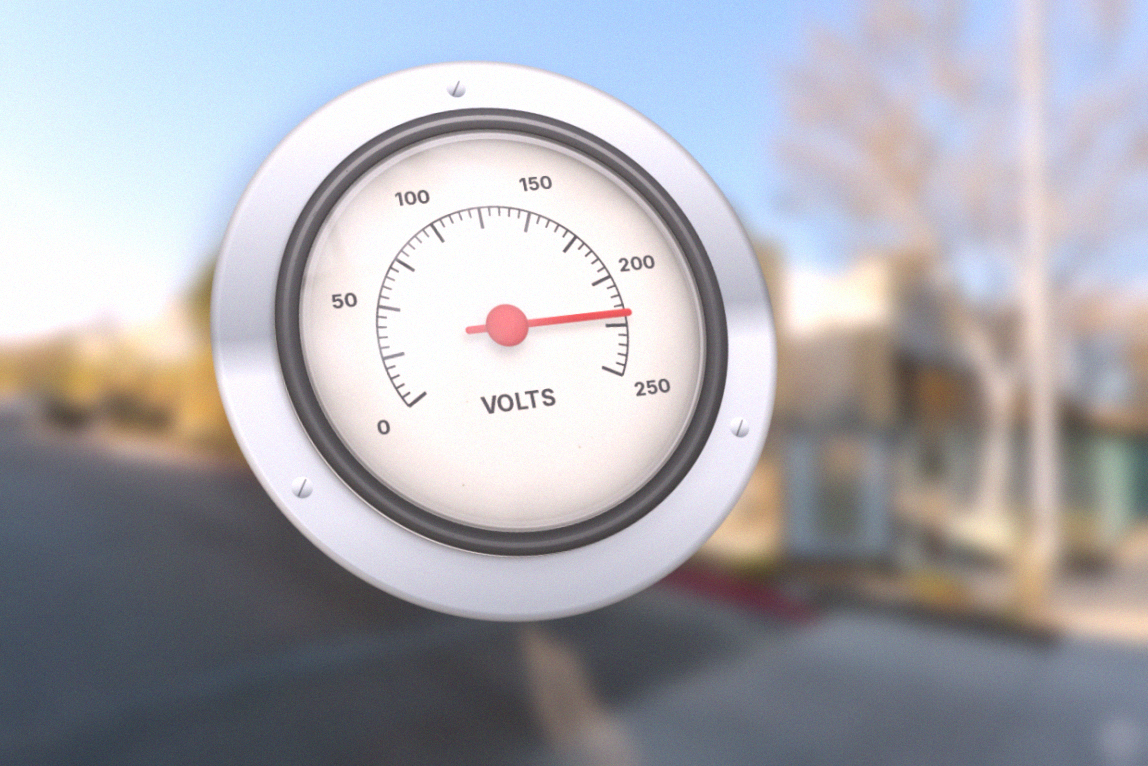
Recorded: 220,V
